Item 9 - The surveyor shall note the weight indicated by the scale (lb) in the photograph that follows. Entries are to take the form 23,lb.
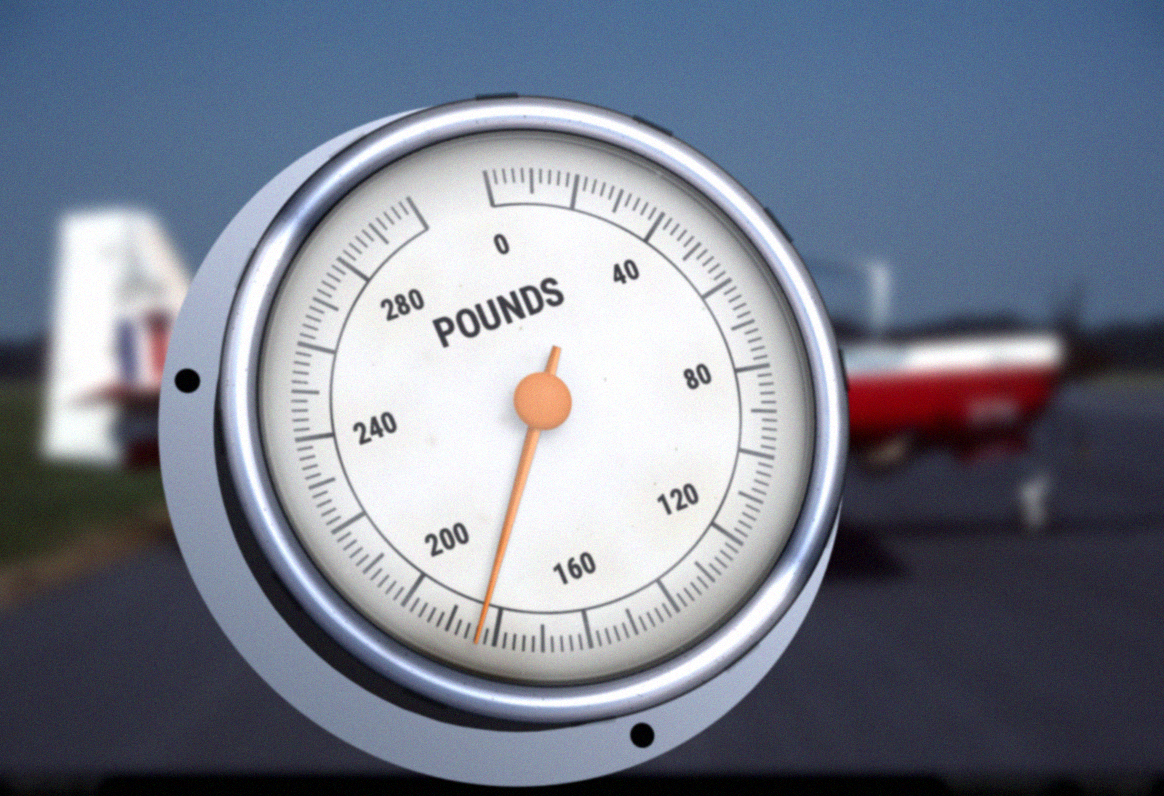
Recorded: 184,lb
